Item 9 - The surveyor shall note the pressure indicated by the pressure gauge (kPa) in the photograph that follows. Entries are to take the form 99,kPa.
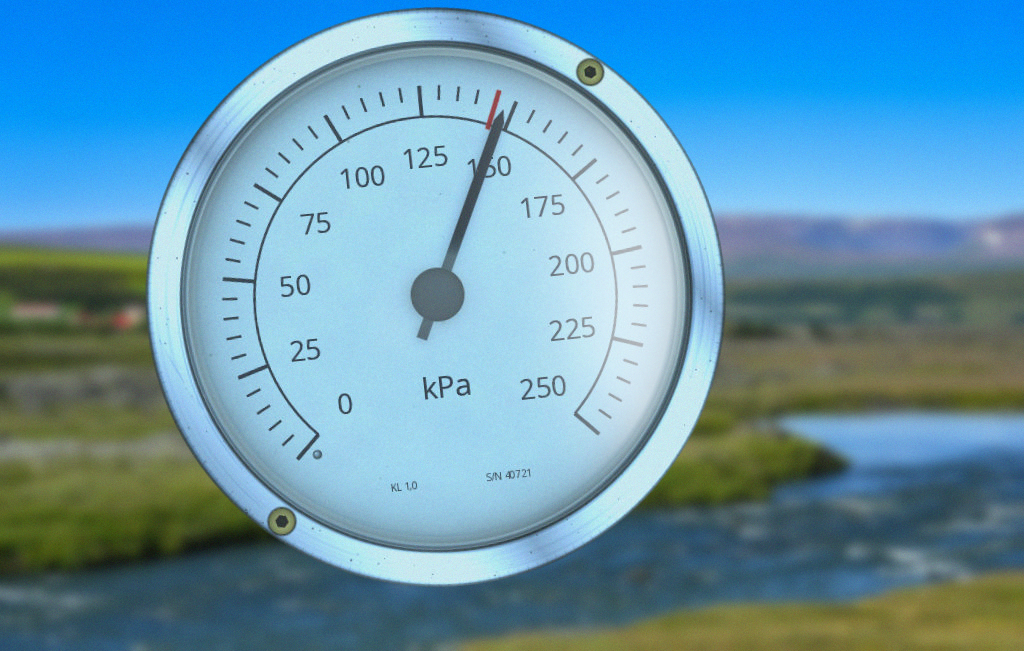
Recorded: 147.5,kPa
